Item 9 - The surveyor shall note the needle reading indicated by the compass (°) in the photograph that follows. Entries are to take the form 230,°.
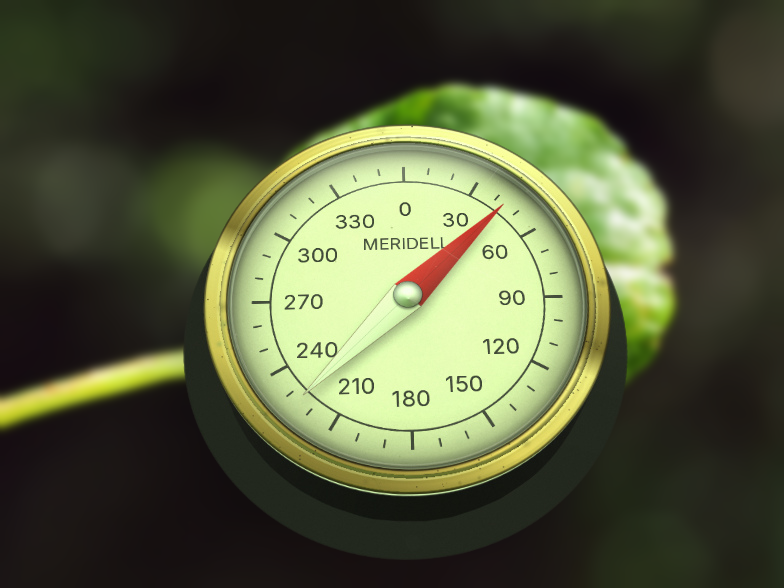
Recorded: 45,°
